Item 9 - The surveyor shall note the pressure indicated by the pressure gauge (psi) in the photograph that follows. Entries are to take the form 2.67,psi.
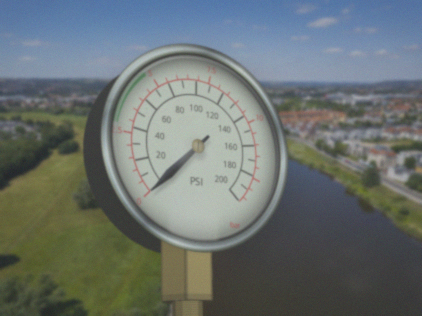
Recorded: 0,psi
